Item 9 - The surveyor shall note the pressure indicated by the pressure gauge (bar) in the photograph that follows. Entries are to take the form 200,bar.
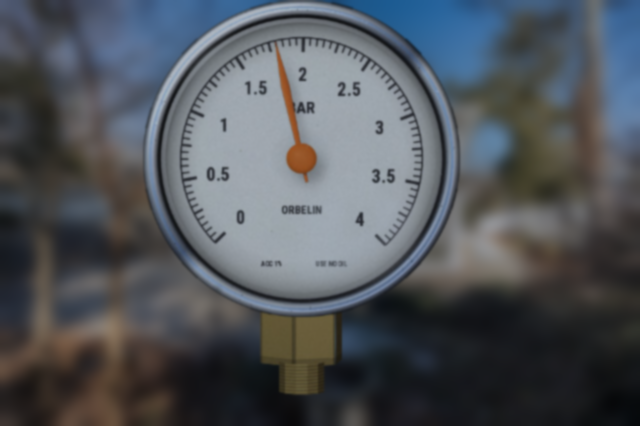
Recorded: 1.8,bar
